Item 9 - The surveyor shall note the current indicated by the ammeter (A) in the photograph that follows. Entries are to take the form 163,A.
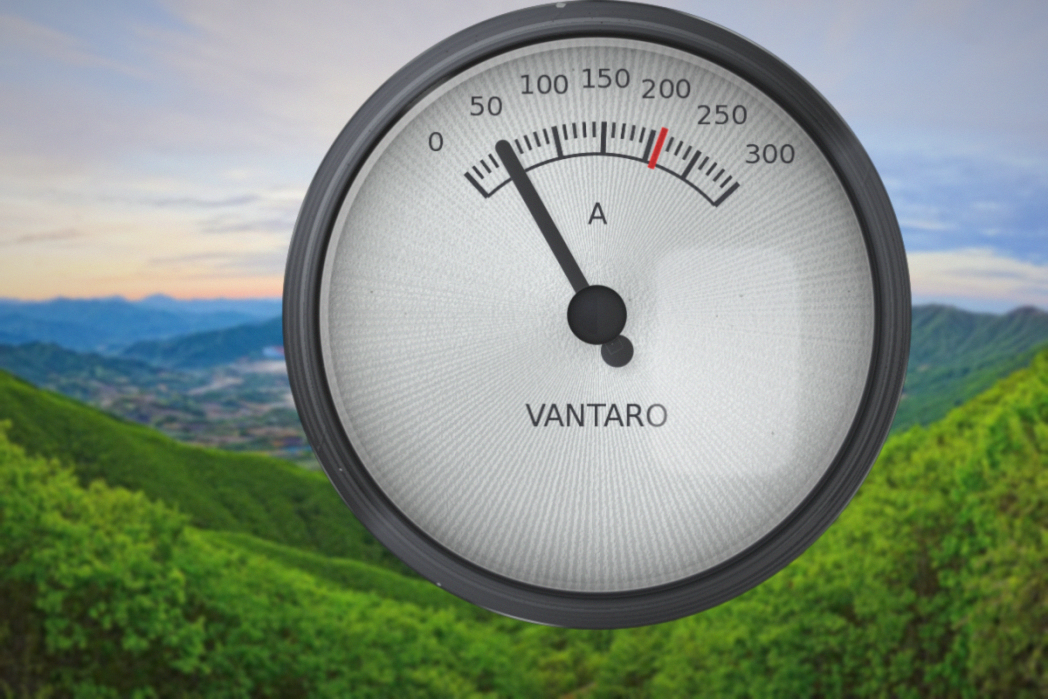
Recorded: 45,A
